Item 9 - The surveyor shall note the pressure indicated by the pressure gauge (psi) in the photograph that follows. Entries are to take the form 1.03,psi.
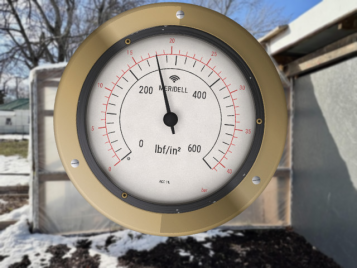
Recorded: 260,psi
